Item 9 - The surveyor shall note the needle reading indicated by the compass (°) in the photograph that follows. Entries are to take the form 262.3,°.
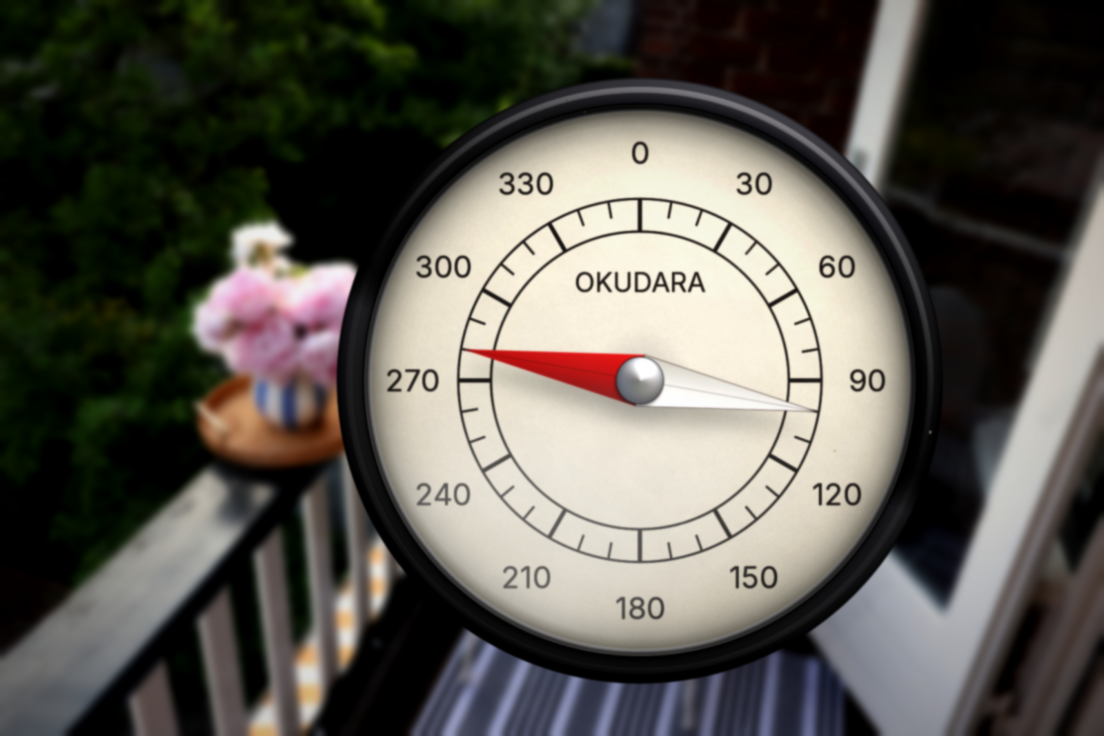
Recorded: 280,°
